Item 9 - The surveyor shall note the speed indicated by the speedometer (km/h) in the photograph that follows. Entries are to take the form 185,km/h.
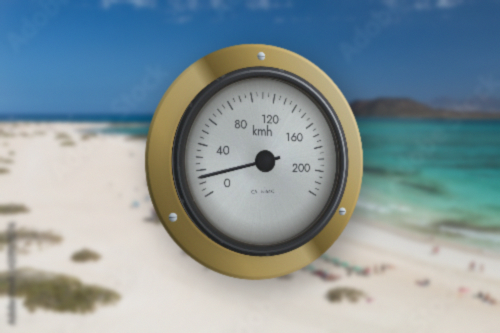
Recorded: 15,km/h
